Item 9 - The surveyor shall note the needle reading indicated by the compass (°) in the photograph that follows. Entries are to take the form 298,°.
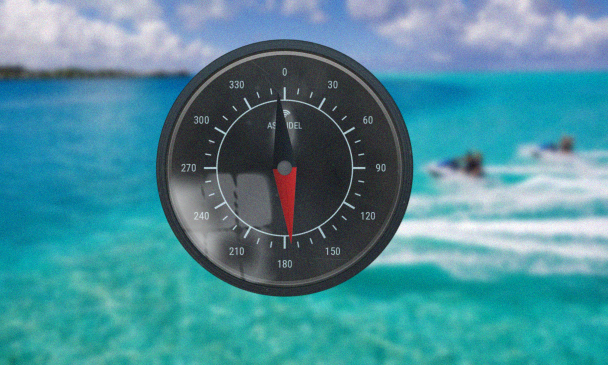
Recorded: 175,°
